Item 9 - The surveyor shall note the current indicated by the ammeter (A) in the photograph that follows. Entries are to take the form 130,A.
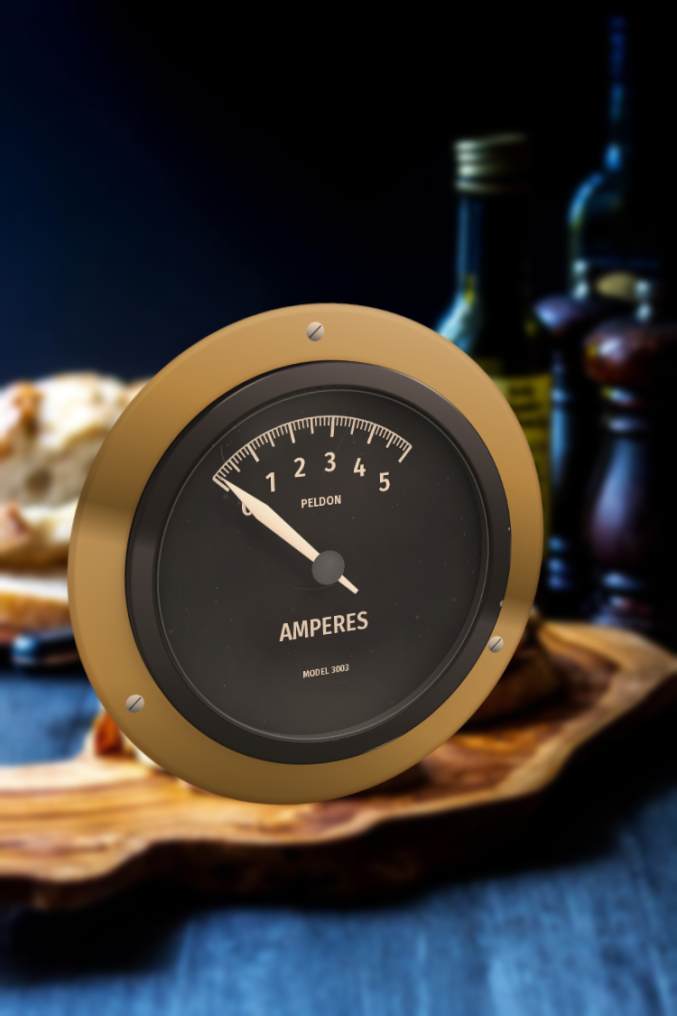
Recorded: 0.1,A
